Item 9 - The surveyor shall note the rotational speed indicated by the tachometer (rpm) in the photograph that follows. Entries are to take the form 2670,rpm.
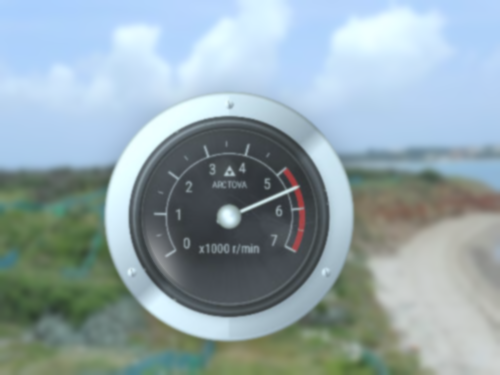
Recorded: 5500,rpm
